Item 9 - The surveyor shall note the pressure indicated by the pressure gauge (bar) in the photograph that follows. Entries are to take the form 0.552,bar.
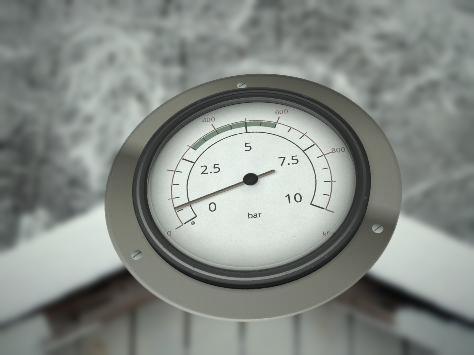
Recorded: 0.5,bar
